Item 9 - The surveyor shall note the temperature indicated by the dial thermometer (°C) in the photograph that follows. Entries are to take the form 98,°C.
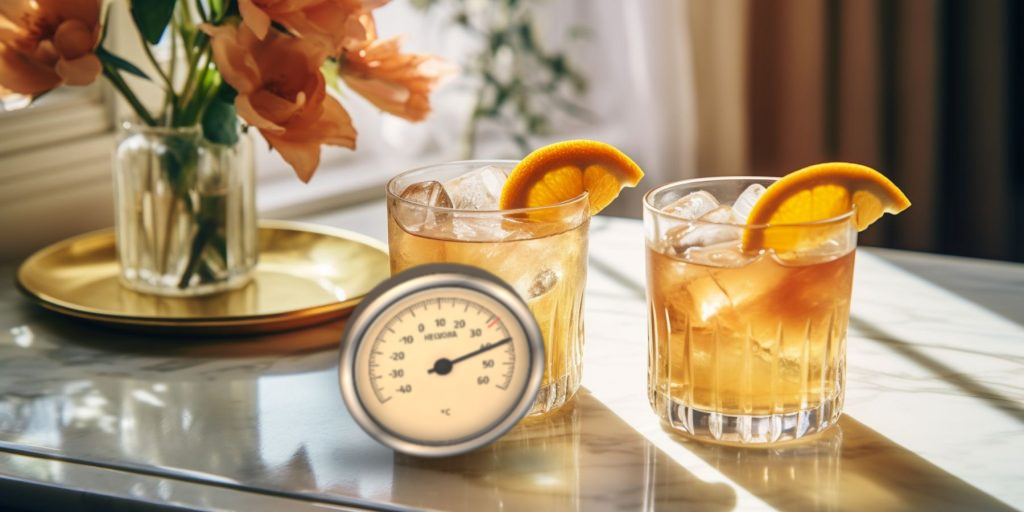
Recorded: 40,°C
